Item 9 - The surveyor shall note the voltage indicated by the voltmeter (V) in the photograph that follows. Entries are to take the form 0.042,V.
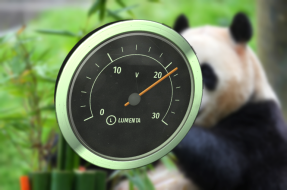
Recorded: 21,V
